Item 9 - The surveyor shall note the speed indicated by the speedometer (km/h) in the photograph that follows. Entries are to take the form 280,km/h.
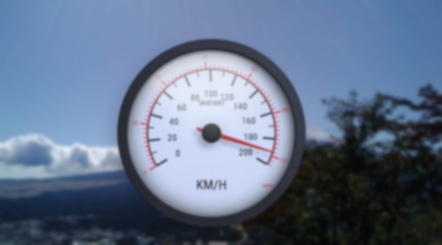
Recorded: 190,km/h
